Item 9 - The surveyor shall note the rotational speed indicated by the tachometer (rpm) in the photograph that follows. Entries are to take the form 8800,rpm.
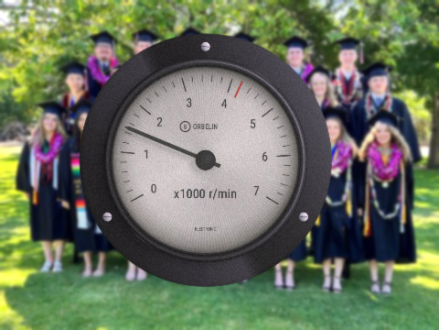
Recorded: 1500,rpm
